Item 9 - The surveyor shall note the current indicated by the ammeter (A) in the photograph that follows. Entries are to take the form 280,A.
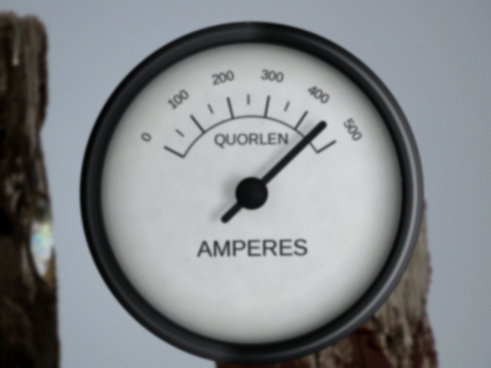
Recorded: 450,A
